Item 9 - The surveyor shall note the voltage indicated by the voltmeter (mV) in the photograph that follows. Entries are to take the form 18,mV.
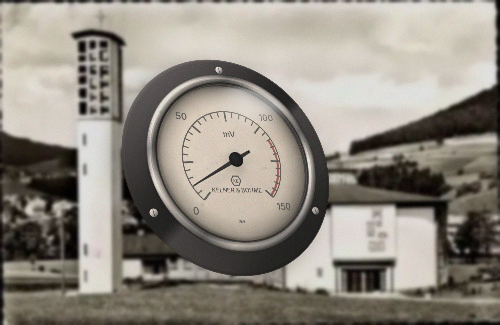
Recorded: 10,mV
